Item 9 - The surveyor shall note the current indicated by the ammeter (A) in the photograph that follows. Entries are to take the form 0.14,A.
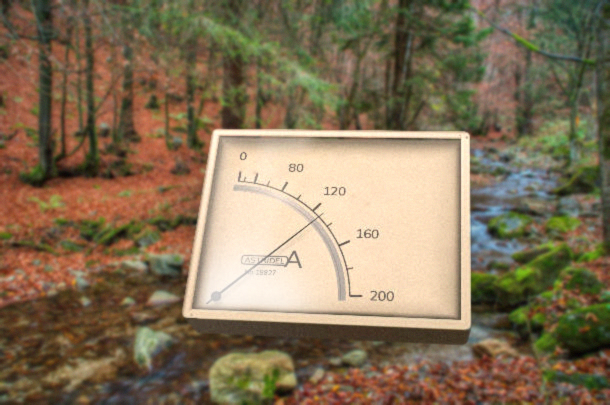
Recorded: 130,A
